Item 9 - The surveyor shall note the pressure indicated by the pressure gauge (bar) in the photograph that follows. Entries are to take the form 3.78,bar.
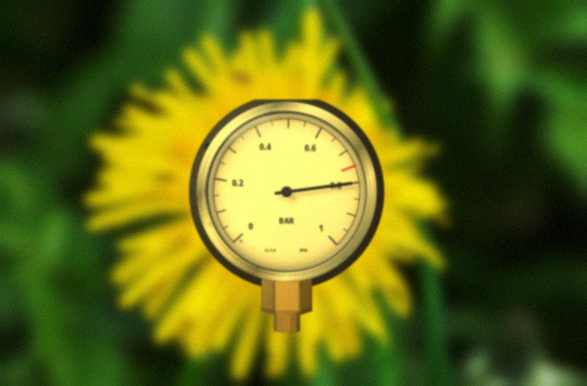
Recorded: 0.8,bar
